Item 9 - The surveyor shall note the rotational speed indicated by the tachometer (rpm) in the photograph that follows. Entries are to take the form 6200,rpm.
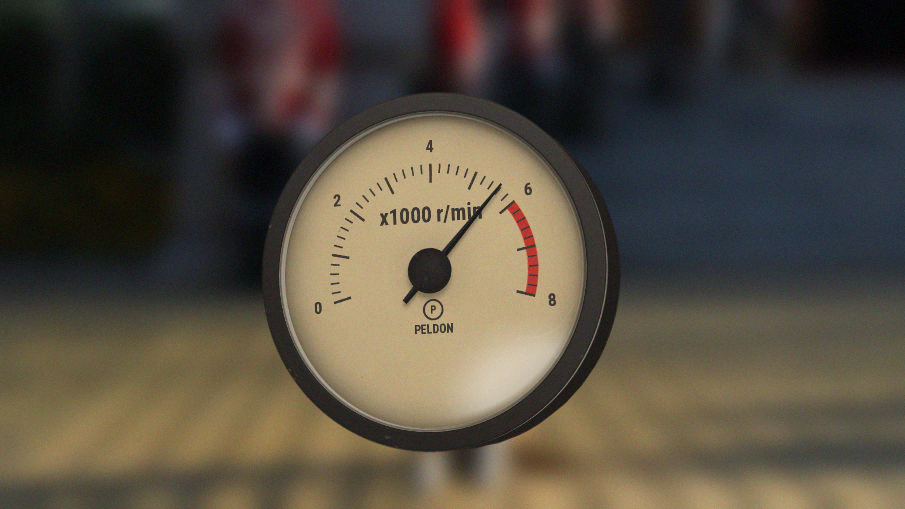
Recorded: 5600,rpm
